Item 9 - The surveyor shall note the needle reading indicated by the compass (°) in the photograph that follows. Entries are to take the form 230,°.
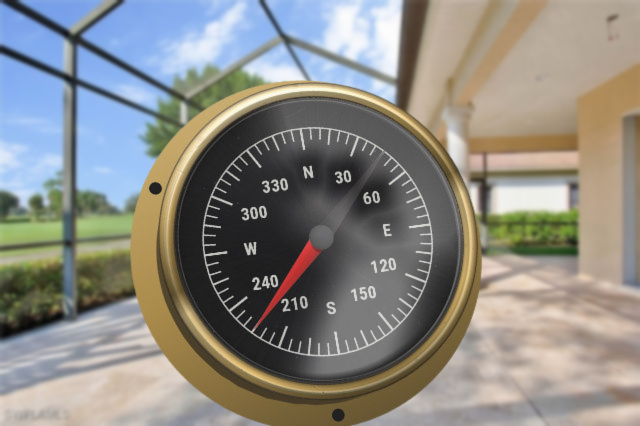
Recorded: 225,°
